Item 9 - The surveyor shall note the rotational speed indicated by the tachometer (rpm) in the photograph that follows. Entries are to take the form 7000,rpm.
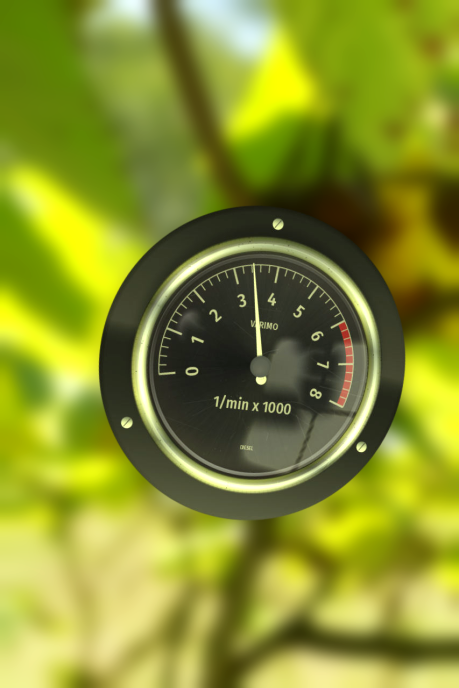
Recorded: 3400,rpm
